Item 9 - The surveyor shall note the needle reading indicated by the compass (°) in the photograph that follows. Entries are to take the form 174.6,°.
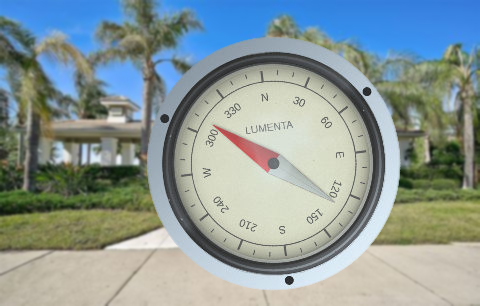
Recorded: 310,°
